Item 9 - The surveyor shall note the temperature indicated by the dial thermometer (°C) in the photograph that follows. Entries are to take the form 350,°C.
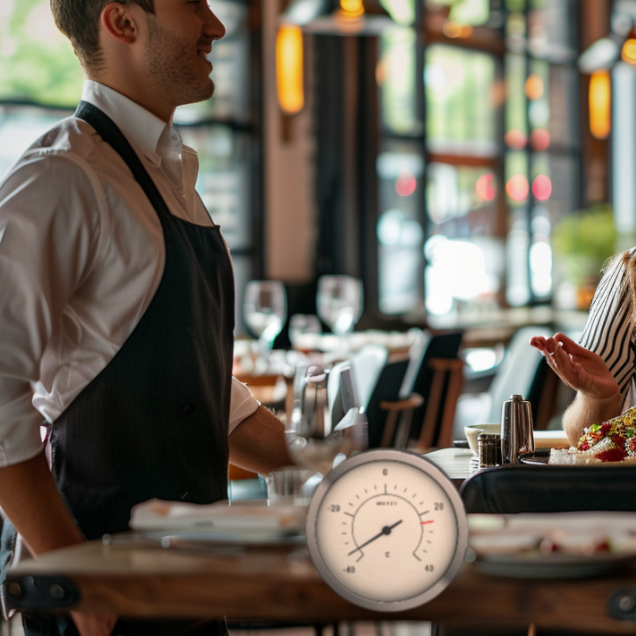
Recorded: -36,°C
